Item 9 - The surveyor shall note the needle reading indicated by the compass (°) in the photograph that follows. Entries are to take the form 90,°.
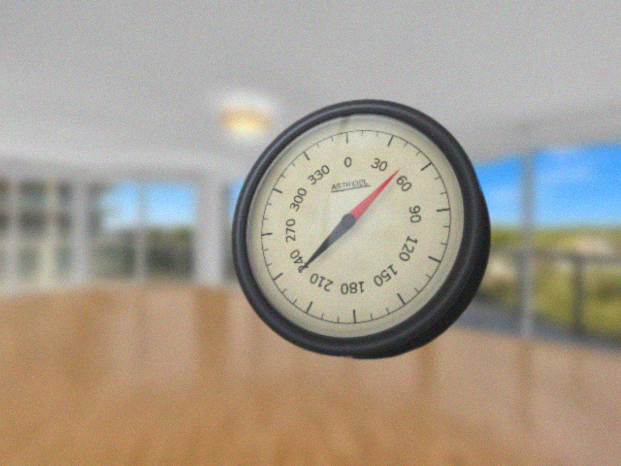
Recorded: 50,°
